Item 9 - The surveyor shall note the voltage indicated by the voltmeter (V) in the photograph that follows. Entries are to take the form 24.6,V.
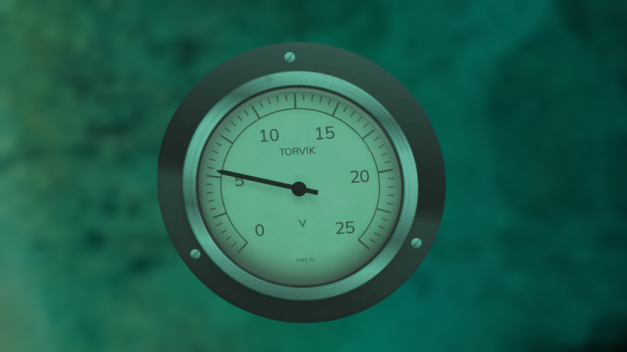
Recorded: 5.5,V
